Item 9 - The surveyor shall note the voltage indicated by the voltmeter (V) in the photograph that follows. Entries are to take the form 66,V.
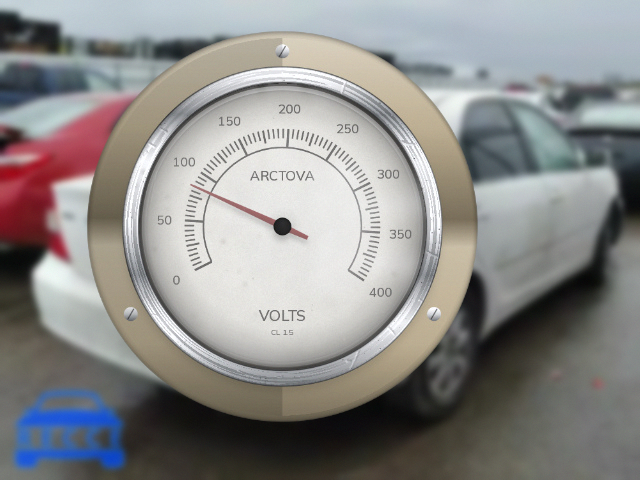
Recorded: 85,V
